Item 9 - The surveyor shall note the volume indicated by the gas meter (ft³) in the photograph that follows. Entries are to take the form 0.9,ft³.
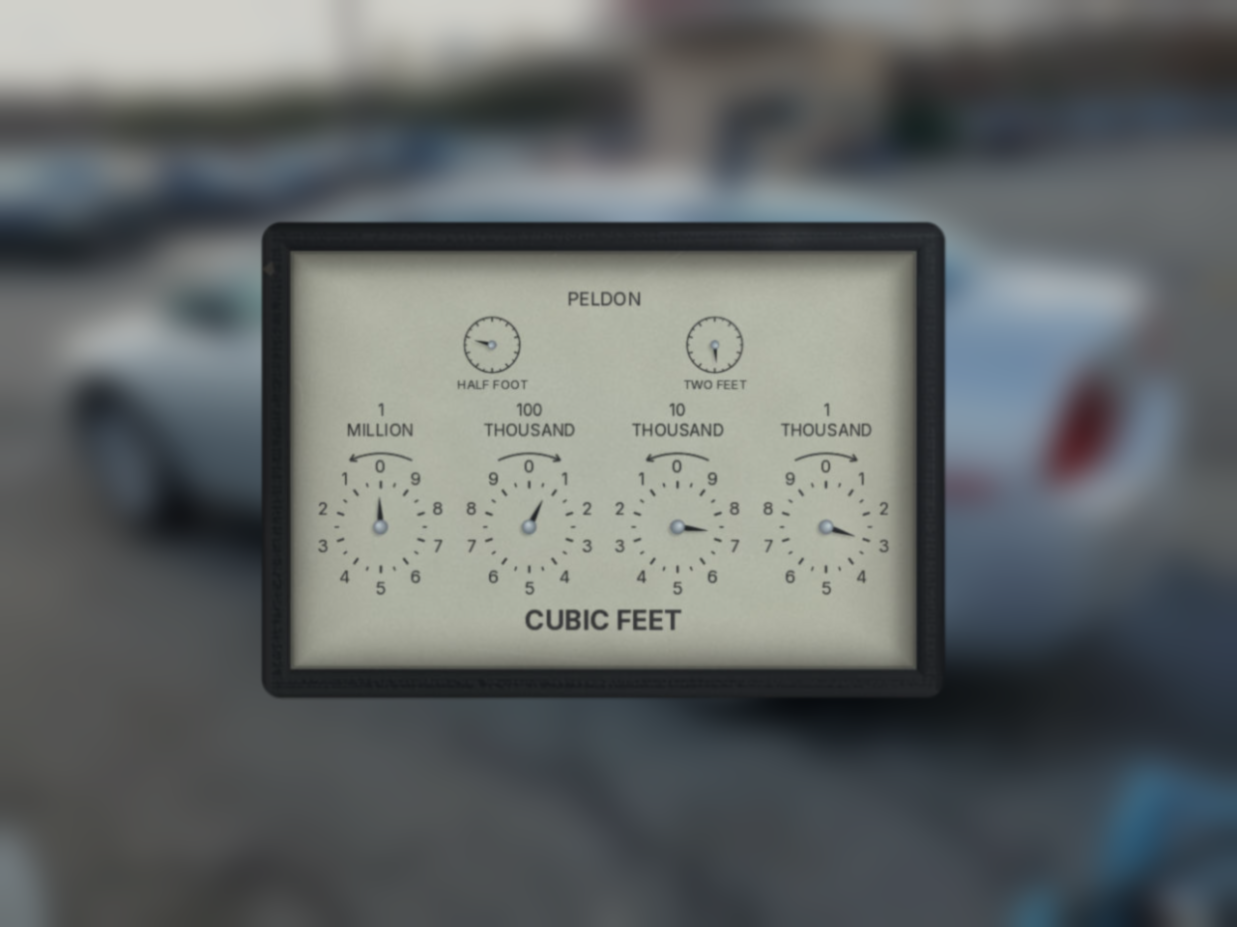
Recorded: 7300,ft³
